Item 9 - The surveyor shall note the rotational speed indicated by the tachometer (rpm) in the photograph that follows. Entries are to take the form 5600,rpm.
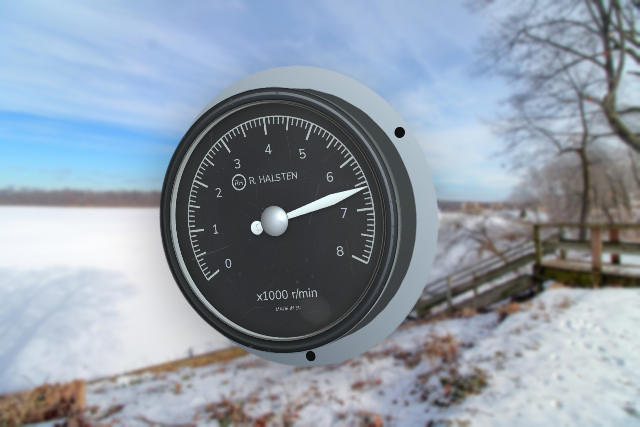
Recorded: 6600,rpm
